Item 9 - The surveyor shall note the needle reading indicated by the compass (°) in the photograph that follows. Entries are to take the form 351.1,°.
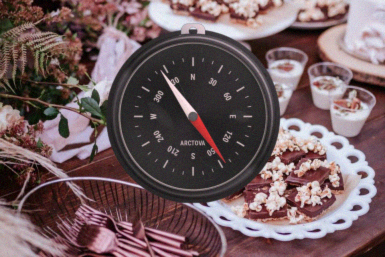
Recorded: 145,°
